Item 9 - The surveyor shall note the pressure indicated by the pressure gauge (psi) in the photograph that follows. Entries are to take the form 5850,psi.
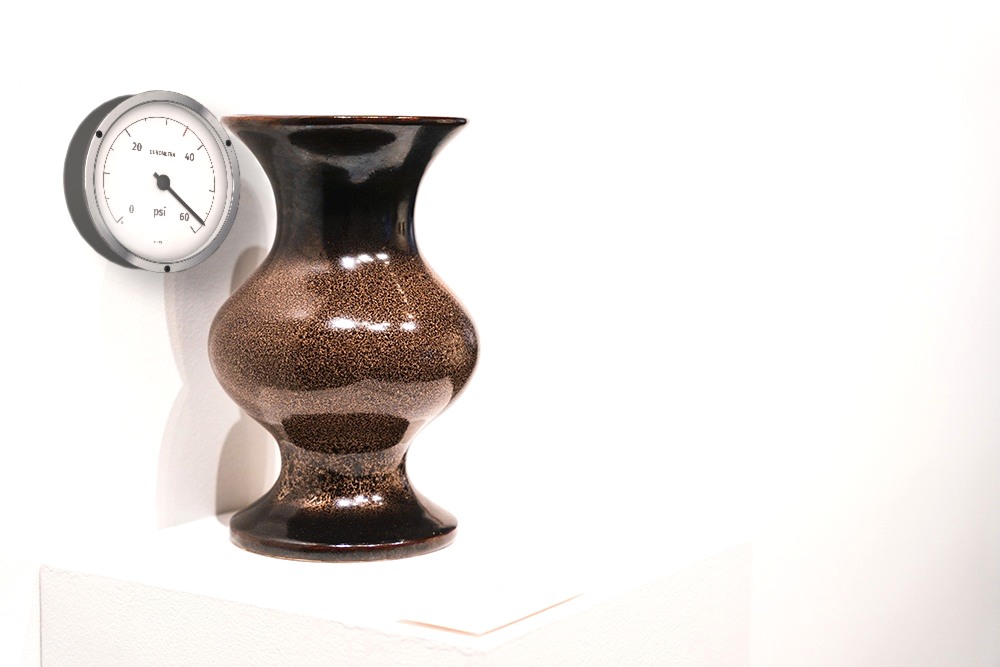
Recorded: 57.5,psi
